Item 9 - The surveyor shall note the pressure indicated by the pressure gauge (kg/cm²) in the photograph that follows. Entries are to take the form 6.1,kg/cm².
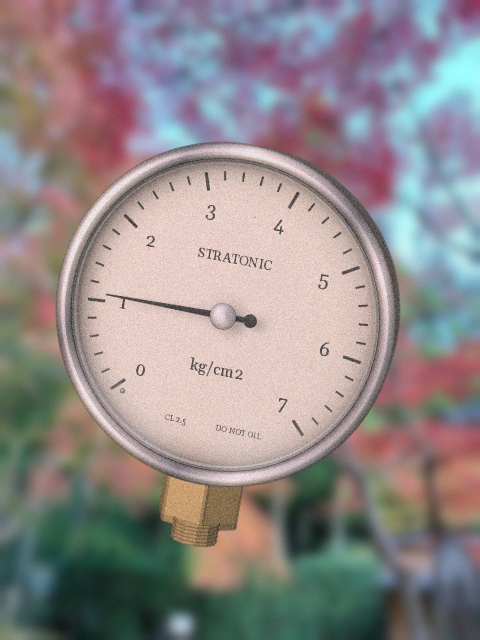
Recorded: 1.1,kg/cm²
